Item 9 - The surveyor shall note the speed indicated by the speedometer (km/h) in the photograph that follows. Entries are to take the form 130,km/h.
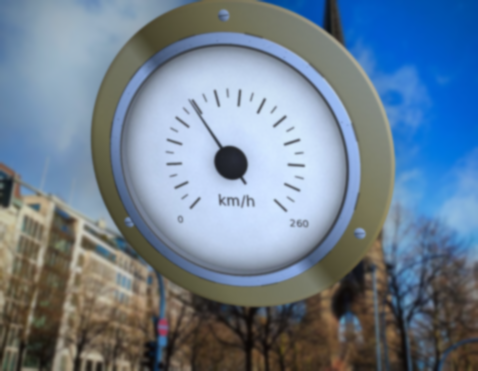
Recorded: 100,km/h
